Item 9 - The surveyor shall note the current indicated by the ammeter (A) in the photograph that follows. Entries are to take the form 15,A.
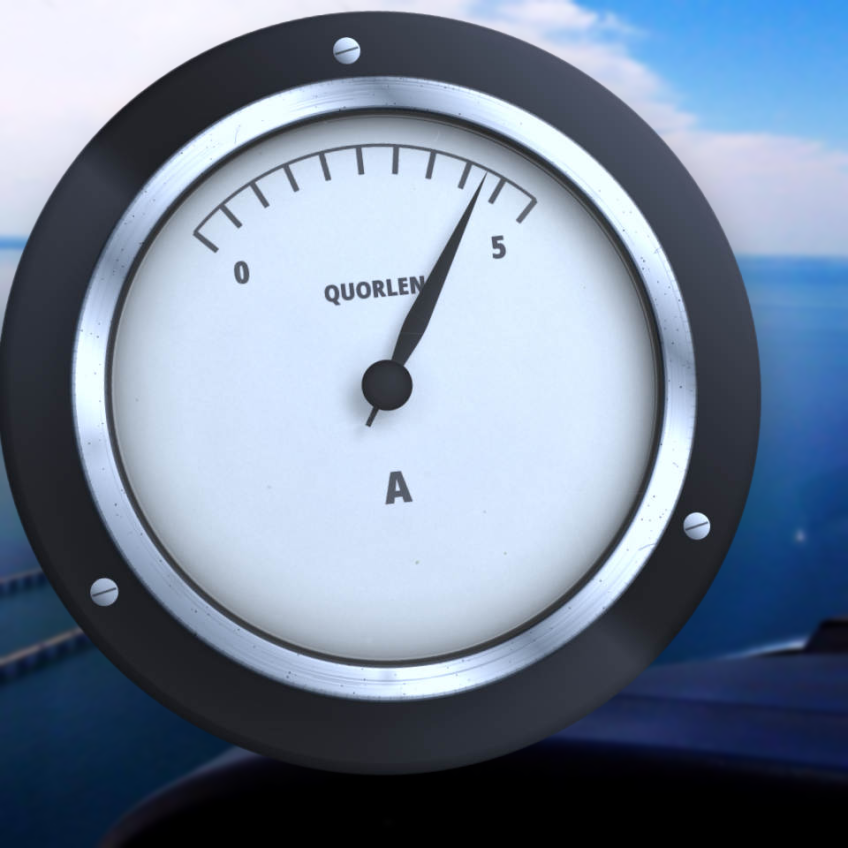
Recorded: 4.25,A
